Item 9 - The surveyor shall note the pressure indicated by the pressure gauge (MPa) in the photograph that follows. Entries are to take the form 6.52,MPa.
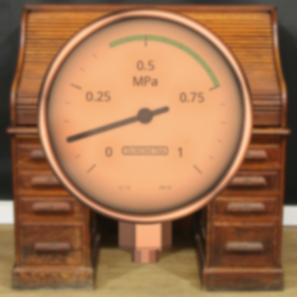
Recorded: 0.1,MPa
